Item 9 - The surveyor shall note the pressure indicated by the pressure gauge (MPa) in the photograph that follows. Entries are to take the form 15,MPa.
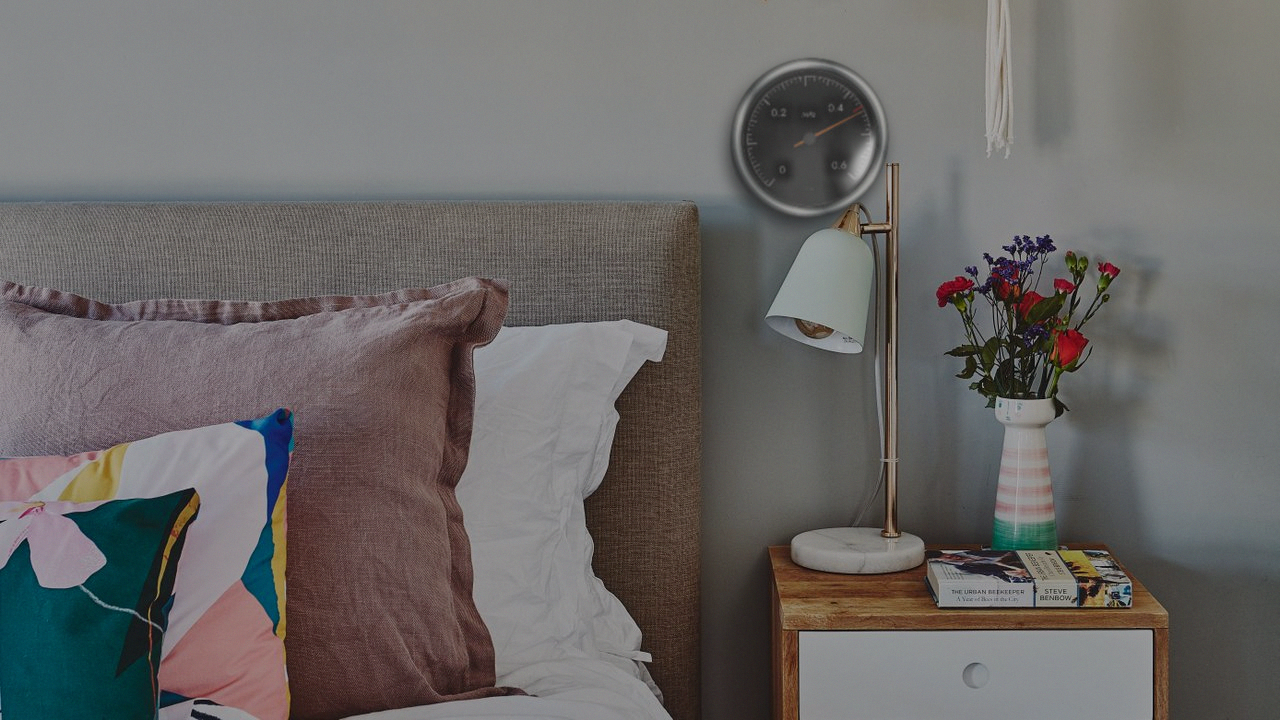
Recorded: 0.45,MPa
